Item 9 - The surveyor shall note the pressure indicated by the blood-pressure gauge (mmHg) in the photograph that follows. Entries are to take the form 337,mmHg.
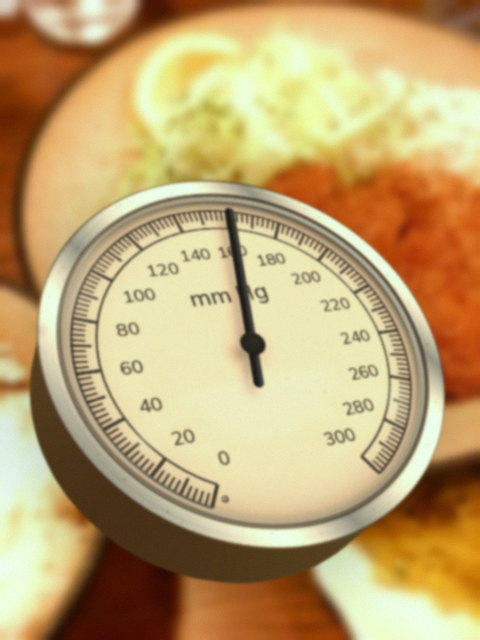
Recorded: 160,mmHg
